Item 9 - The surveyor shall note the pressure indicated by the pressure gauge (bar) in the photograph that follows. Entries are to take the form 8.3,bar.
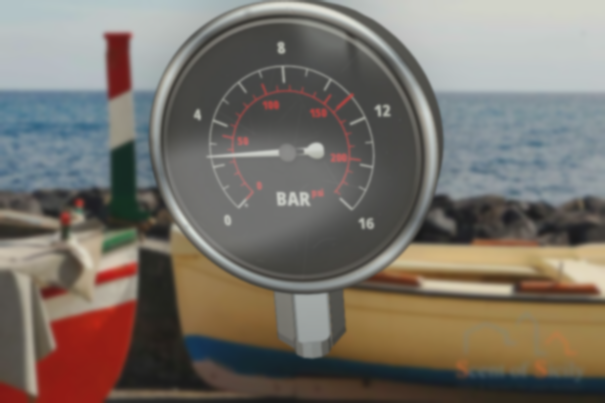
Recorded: 2.5,bar
